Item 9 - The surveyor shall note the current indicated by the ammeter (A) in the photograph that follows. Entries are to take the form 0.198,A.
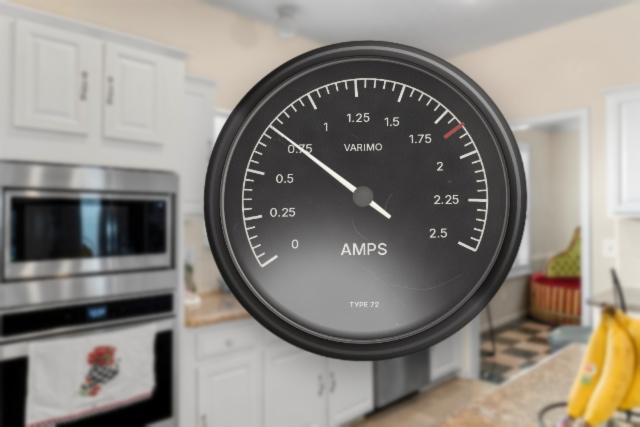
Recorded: 0.75,A
